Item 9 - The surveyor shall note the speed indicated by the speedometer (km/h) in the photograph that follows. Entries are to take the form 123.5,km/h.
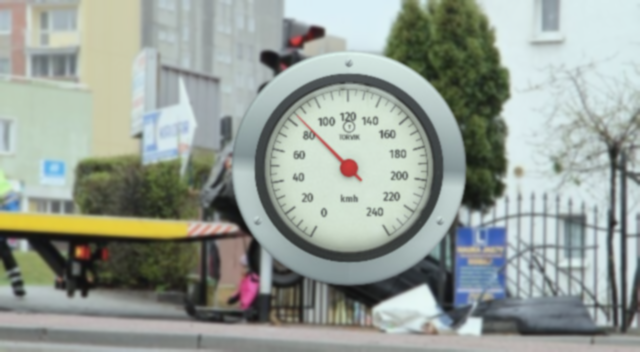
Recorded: 85,km/h
